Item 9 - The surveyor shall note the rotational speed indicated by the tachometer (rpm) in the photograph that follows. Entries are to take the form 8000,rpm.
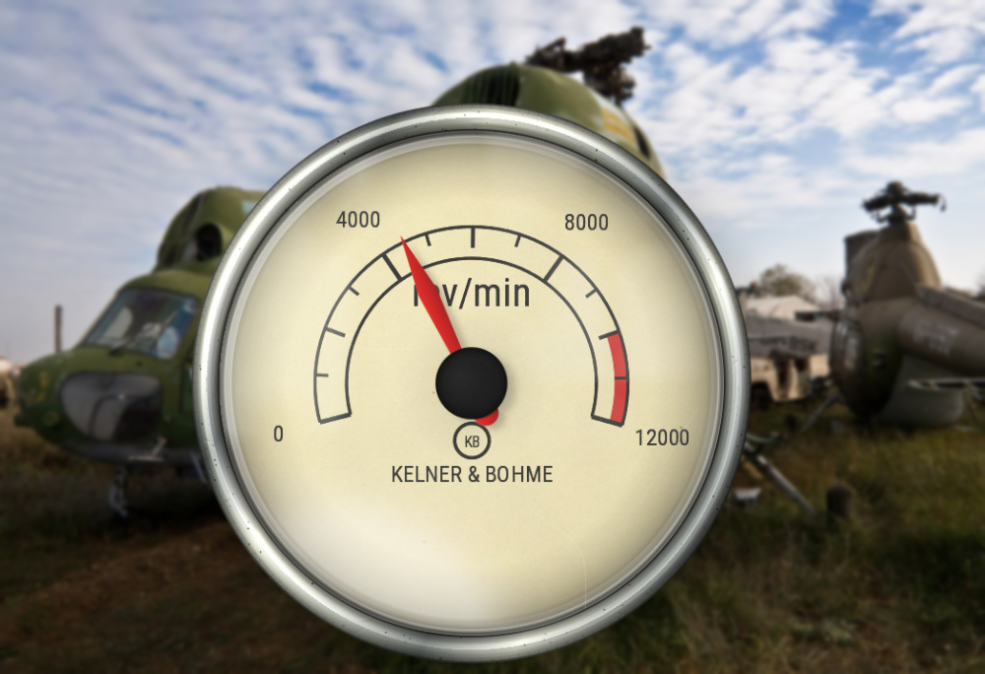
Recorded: 4500,rpm
